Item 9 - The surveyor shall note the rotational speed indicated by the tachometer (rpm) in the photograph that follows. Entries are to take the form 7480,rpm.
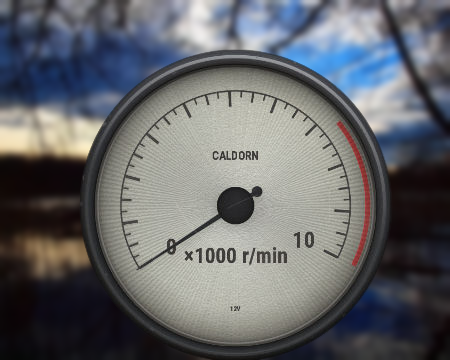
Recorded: 0,rpm
